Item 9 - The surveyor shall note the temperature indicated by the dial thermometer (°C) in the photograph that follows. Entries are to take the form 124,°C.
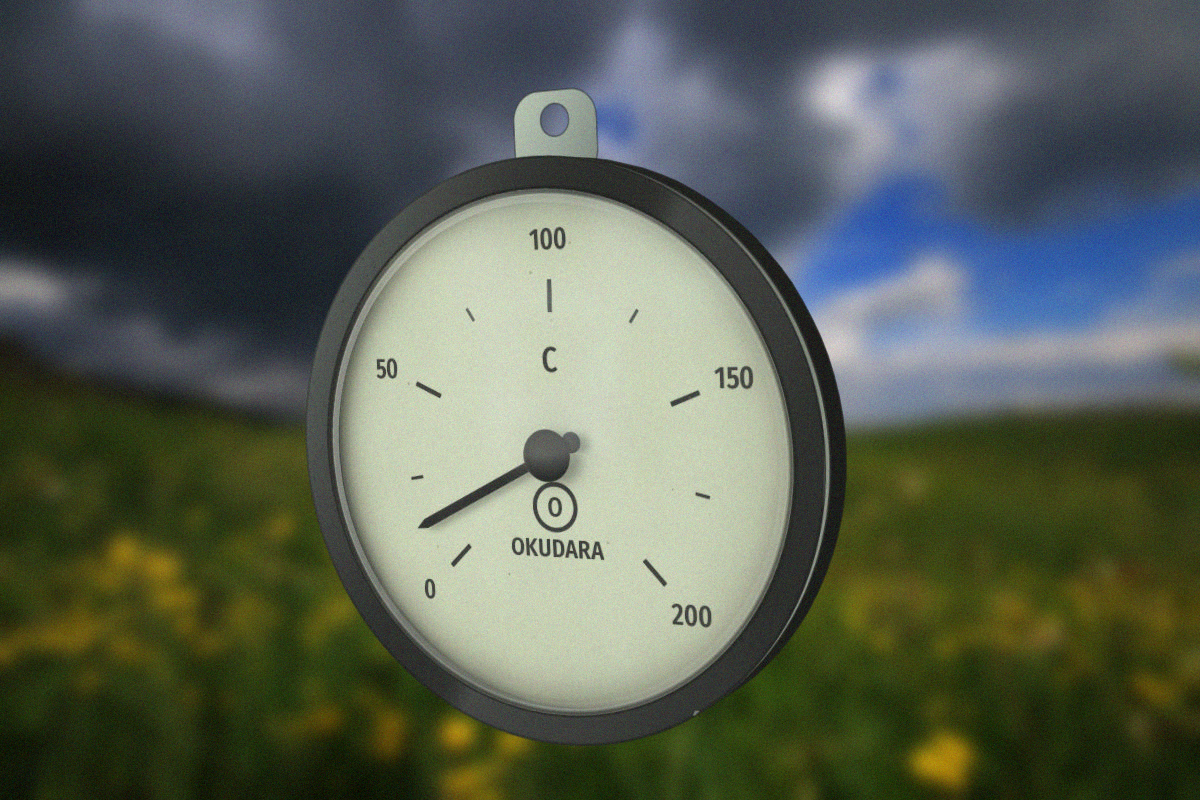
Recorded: 12.5,°C
